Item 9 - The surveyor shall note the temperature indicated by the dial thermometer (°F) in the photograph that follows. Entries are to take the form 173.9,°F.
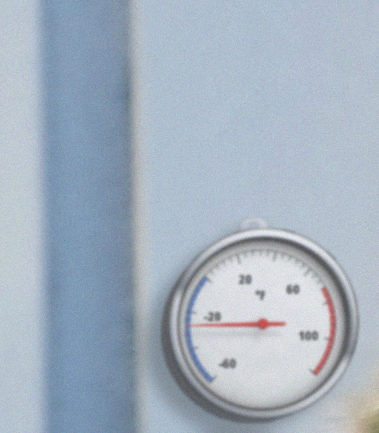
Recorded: -28,°F
